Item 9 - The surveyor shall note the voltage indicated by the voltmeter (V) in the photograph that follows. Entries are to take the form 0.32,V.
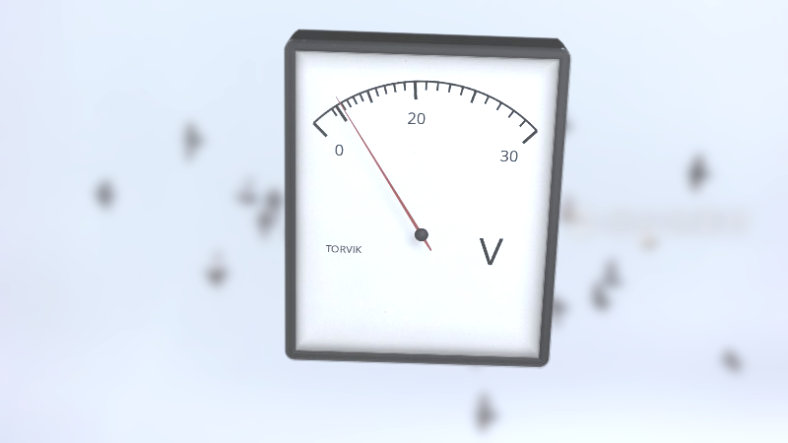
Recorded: 11,V
